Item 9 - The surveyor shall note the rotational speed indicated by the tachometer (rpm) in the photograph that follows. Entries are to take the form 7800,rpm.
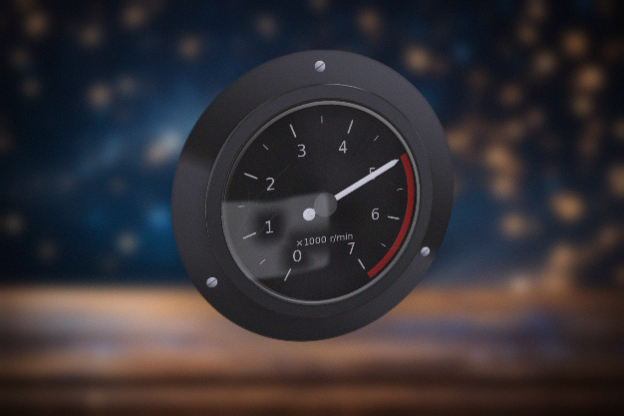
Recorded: 5000,rpm
